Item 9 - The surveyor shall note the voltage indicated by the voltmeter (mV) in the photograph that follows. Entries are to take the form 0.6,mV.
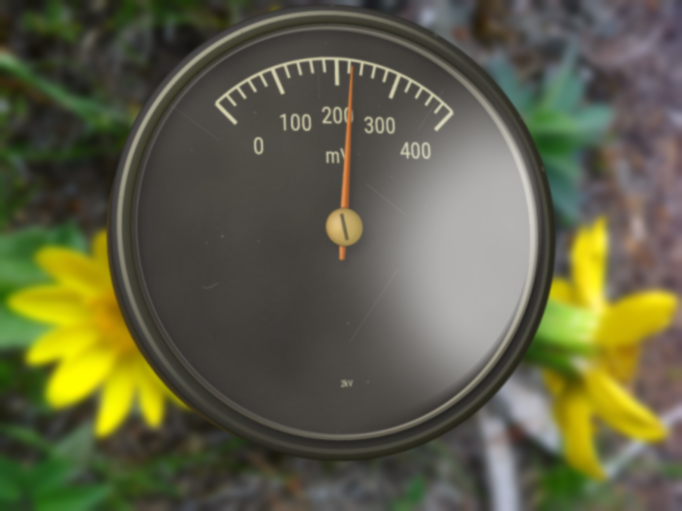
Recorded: 220,mV
